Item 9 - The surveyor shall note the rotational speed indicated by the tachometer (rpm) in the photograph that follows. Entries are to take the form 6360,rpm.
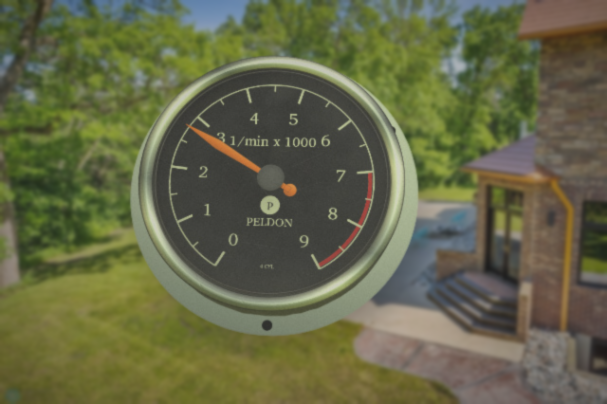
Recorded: 2750,rpm
